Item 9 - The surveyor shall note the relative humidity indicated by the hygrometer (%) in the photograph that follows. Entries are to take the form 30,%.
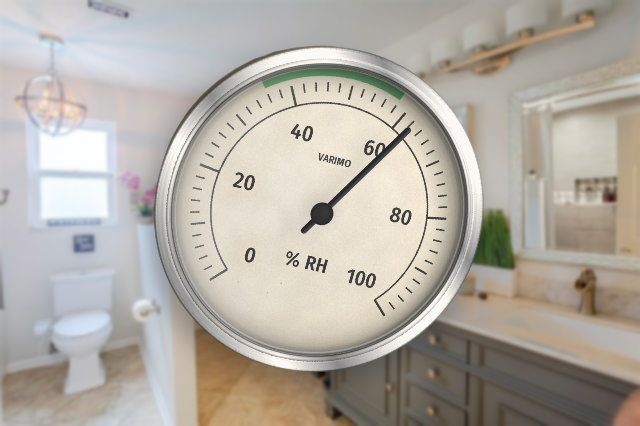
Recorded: 62,%
